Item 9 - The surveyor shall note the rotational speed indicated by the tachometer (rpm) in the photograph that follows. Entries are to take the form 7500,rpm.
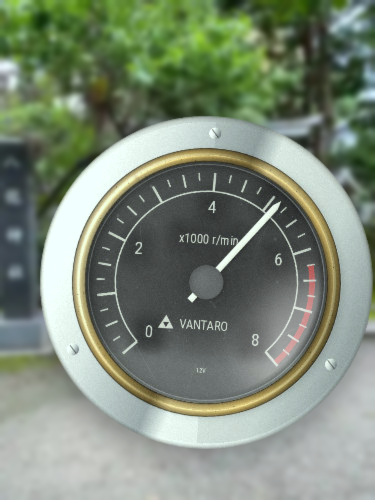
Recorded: 5125,rpm
